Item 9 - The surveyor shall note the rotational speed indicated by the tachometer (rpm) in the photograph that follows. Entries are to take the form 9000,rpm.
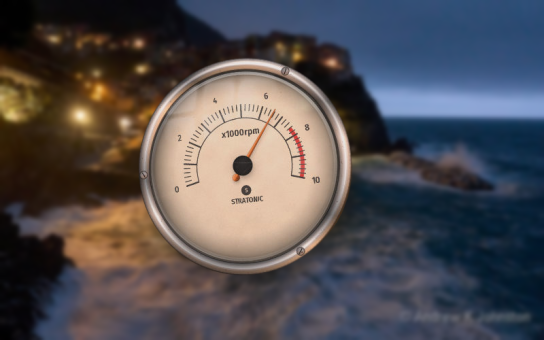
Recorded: 6600,rpm
